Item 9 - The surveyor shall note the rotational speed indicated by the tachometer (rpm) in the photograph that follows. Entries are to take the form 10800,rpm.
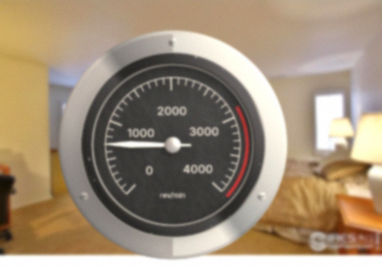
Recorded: 700,rpm
